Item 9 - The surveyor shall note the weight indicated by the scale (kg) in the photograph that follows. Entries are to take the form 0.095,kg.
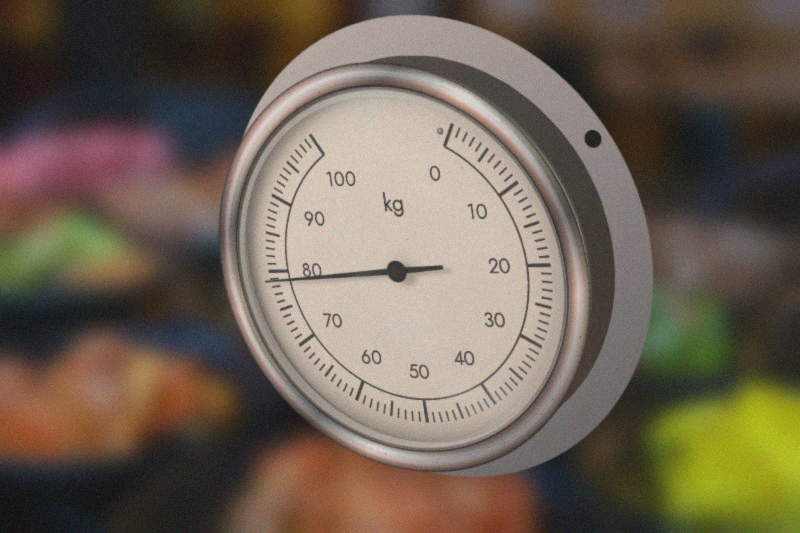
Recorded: 79,kg
